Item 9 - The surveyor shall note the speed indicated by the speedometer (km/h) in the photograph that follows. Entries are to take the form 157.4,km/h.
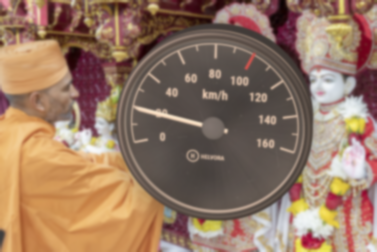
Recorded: 20,km/h
